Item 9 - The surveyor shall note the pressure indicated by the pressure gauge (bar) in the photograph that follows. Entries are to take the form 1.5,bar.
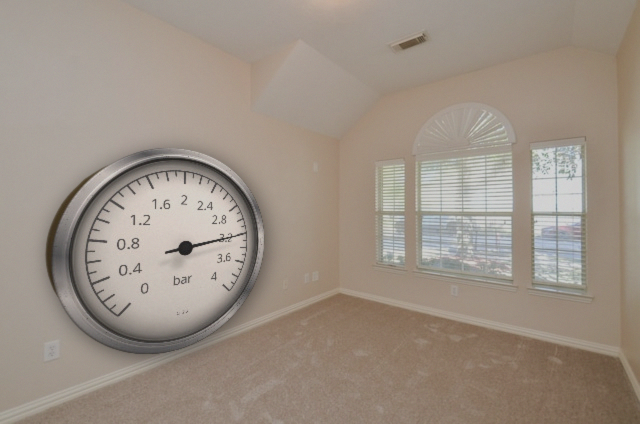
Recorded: 3.2,bar
